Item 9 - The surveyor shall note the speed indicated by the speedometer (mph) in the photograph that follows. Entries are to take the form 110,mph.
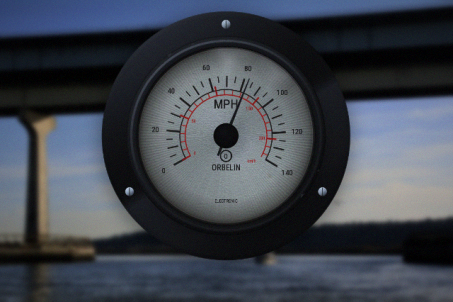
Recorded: 82.5,mph
